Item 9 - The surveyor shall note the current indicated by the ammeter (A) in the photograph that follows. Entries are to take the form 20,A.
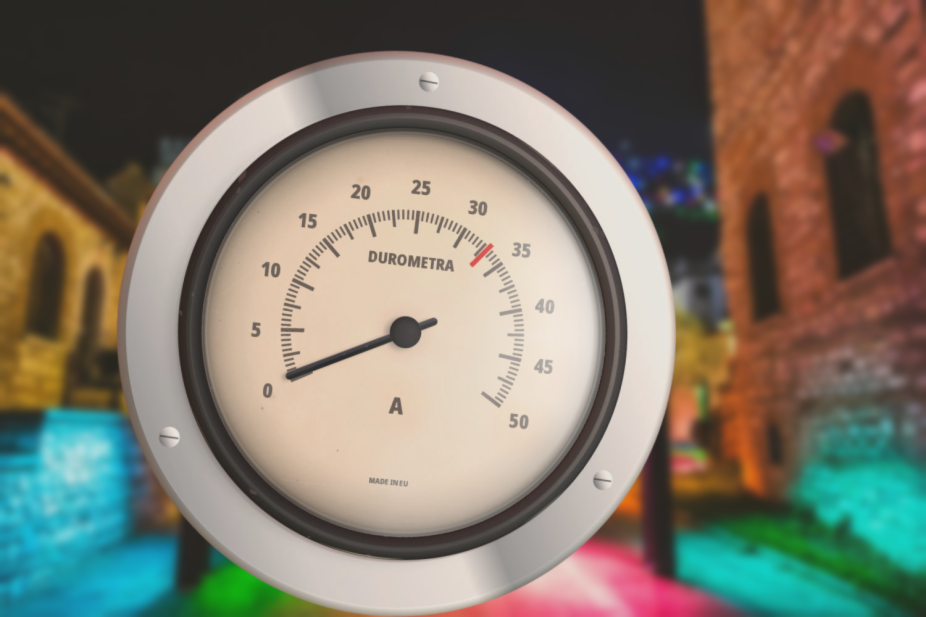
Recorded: 0.5,A
